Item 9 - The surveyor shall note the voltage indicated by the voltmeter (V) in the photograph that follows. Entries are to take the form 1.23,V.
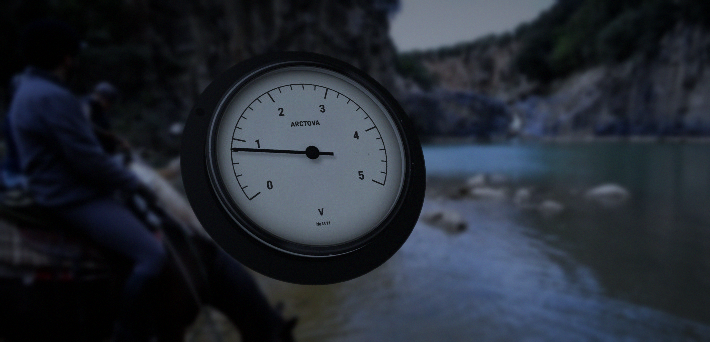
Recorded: 0.8,V
